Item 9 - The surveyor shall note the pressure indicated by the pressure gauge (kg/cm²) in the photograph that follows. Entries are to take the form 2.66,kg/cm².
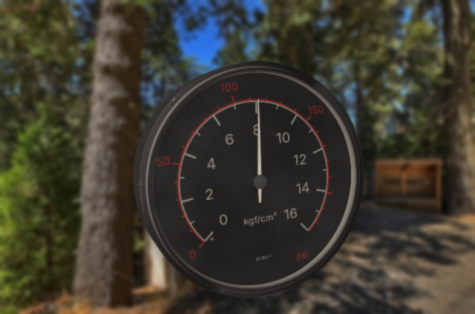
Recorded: 8,kg/cm²
